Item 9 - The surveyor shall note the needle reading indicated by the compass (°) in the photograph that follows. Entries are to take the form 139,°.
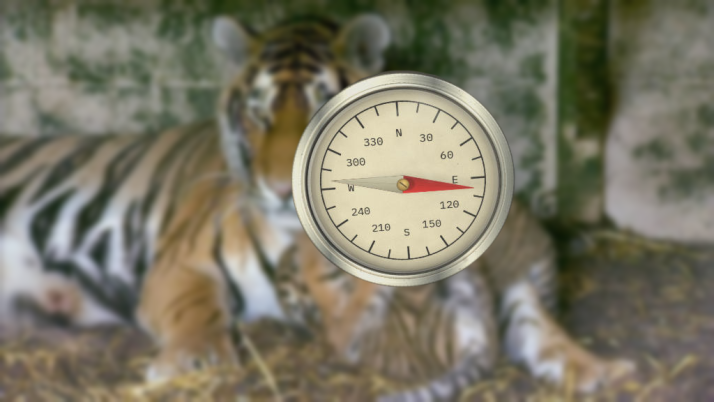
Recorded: 97.5,°
